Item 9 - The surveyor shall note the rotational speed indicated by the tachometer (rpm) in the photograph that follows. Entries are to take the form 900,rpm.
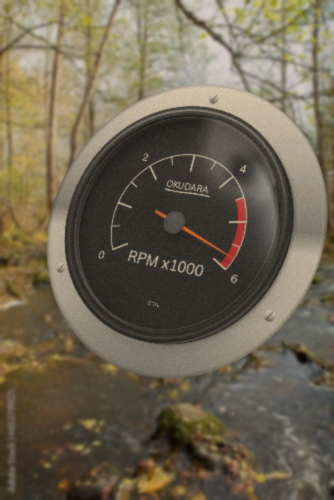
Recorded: 5750,rpm
